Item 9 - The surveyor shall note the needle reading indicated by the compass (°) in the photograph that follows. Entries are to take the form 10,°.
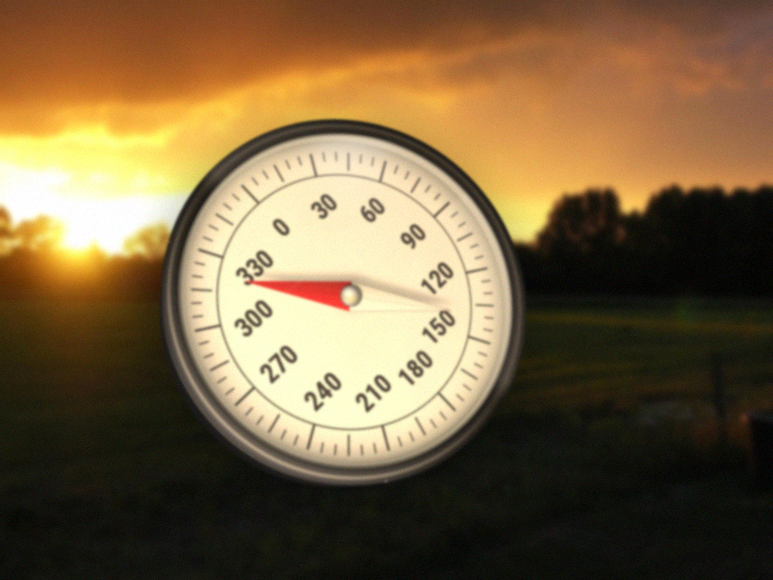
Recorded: 320,°
